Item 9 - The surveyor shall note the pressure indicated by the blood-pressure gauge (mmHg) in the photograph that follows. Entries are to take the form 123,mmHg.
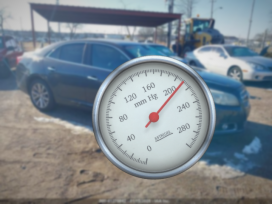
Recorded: 210,mmHg
